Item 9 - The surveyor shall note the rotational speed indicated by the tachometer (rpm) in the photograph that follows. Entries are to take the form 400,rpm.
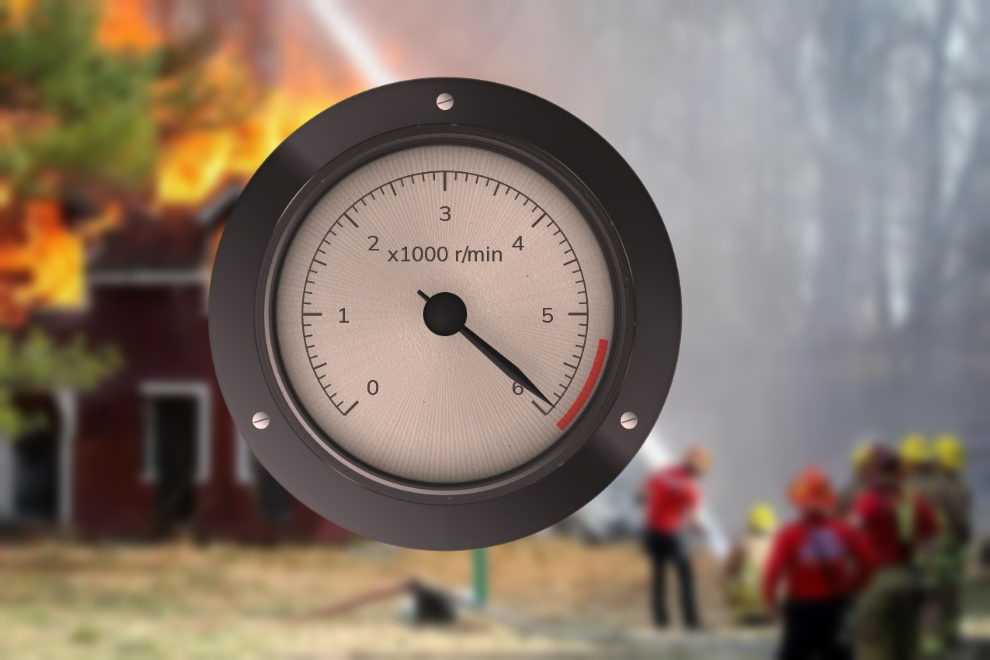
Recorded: 5900,rpm
